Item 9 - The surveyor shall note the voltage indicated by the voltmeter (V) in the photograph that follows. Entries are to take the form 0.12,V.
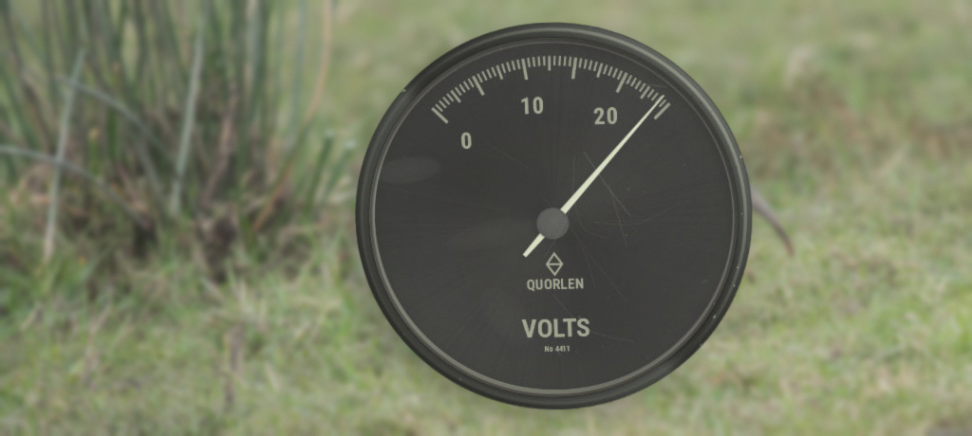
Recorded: 24,V
